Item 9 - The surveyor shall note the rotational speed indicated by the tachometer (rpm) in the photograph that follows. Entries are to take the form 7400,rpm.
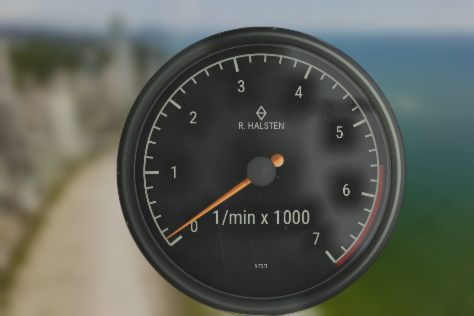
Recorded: 100,rpm
